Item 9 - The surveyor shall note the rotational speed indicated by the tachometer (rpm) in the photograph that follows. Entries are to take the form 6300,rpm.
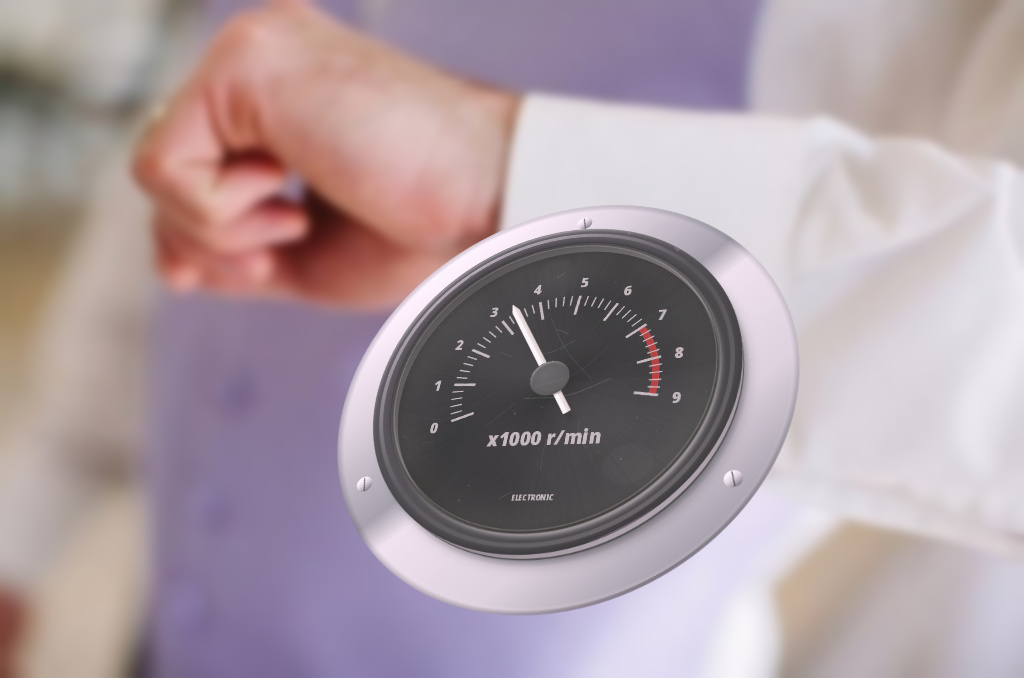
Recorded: 3400,rpm
